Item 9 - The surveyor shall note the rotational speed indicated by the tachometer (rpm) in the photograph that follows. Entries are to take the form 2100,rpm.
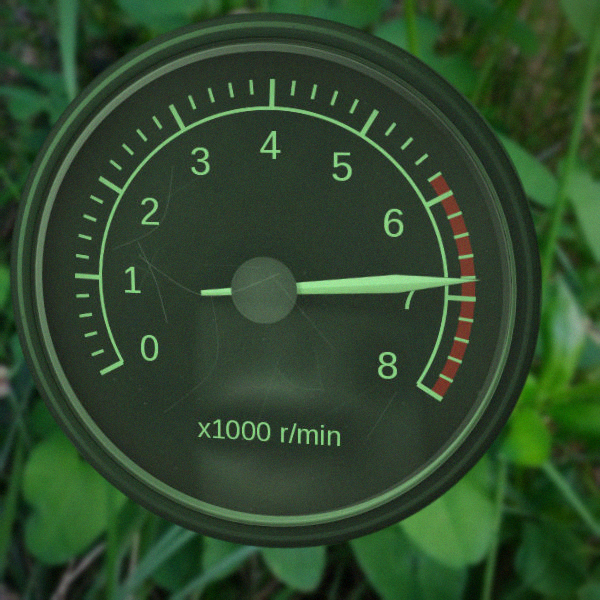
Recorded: 6800,rpm
